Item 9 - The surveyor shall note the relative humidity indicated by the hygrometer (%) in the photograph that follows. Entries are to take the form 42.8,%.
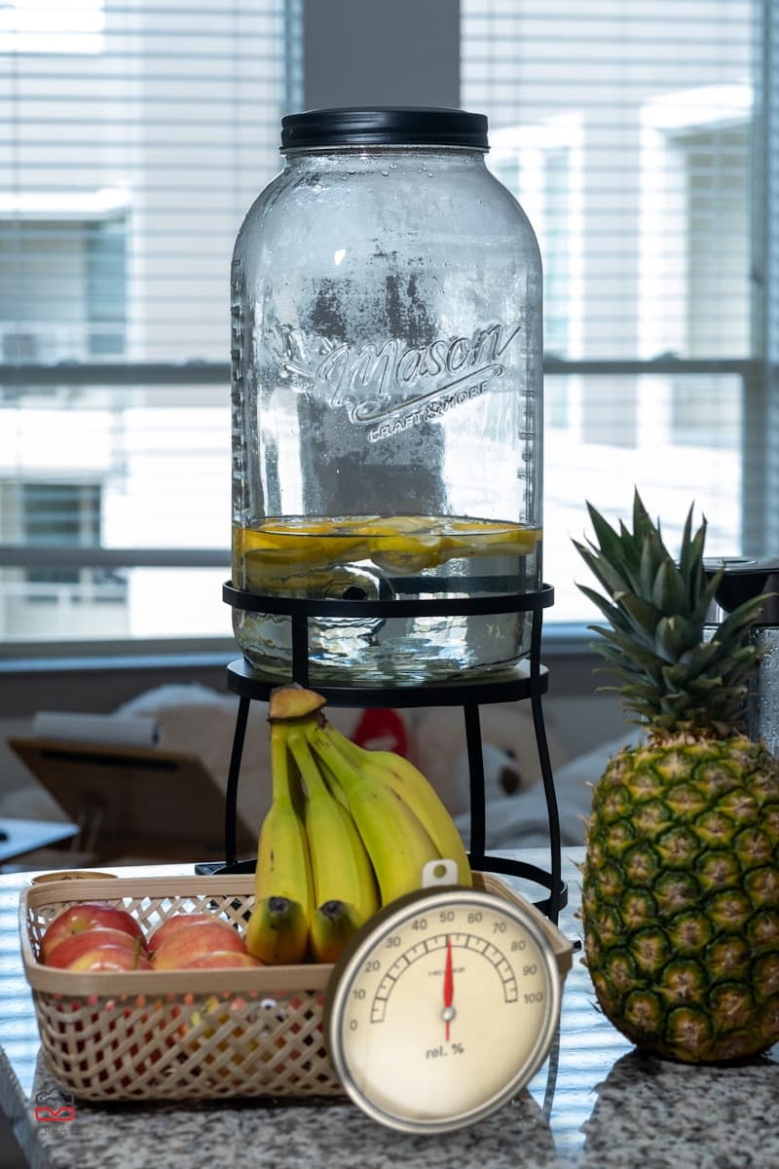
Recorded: 50,%
